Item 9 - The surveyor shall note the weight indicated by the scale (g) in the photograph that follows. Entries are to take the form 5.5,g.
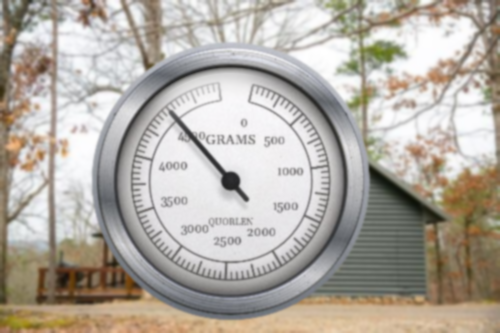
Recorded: 4500,g
